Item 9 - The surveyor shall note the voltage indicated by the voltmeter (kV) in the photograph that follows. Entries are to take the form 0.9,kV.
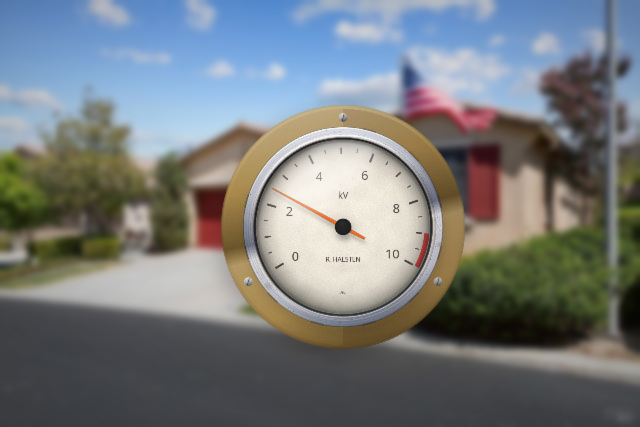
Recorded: 2.5,kV
